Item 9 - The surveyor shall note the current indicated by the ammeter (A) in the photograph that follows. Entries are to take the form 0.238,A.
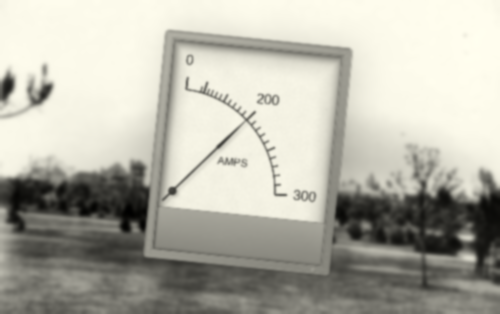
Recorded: 200,A
